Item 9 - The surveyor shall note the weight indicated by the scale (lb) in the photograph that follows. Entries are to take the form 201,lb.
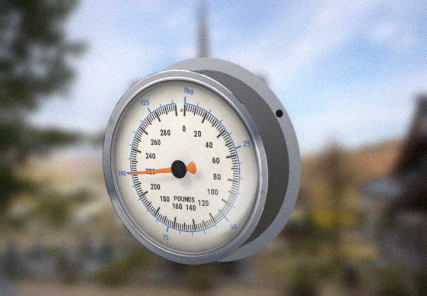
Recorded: 220,lb
